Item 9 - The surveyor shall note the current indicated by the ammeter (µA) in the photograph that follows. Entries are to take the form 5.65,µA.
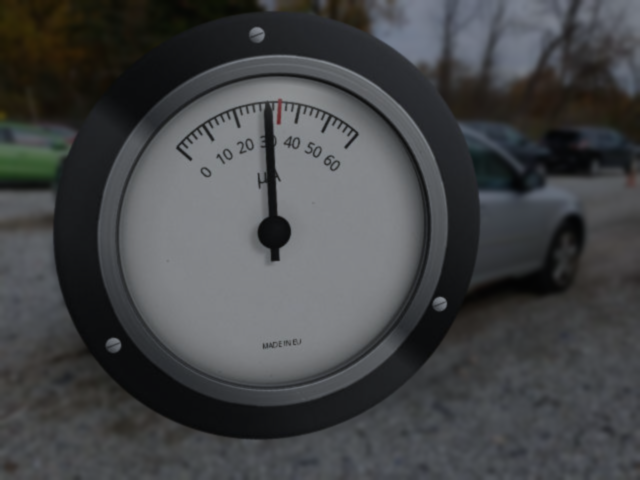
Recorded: 30,µA
